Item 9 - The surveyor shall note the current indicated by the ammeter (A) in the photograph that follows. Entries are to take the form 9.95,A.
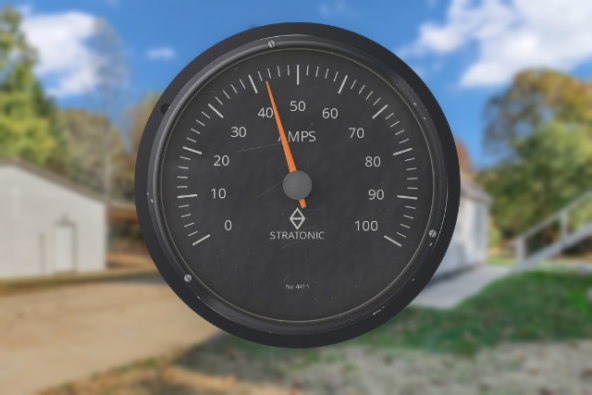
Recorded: 43,A
